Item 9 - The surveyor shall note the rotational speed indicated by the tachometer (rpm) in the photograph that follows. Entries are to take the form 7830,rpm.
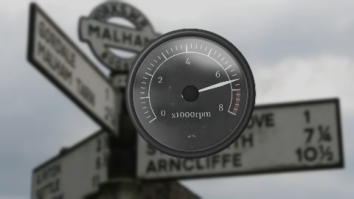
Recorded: 6600,rpm
